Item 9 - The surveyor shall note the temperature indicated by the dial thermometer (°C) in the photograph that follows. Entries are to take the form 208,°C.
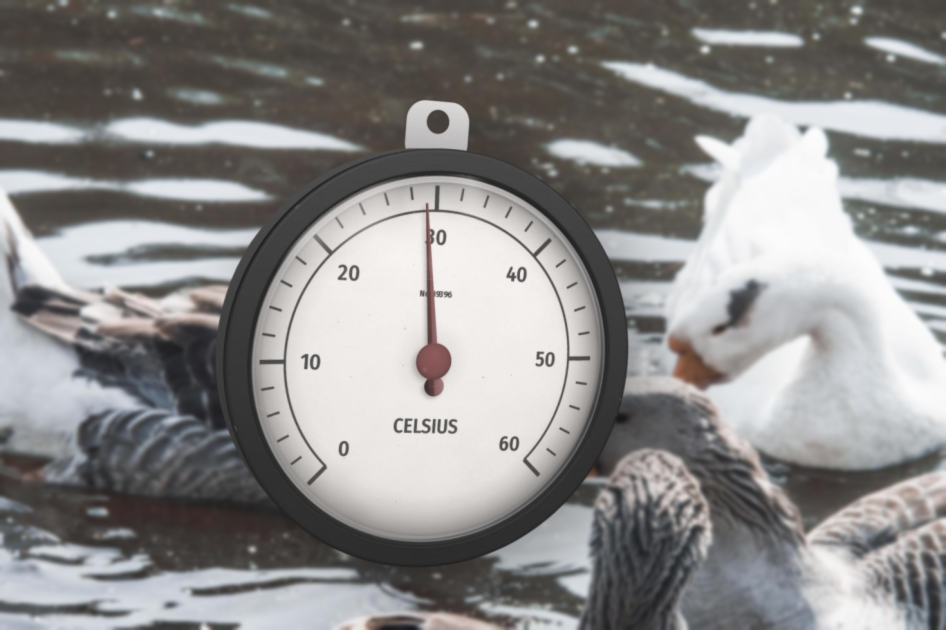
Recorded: 29,°C
